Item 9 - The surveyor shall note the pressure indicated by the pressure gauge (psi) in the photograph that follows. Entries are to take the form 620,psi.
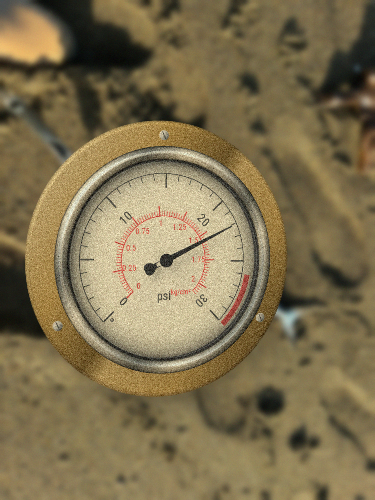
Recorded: 22,psi
